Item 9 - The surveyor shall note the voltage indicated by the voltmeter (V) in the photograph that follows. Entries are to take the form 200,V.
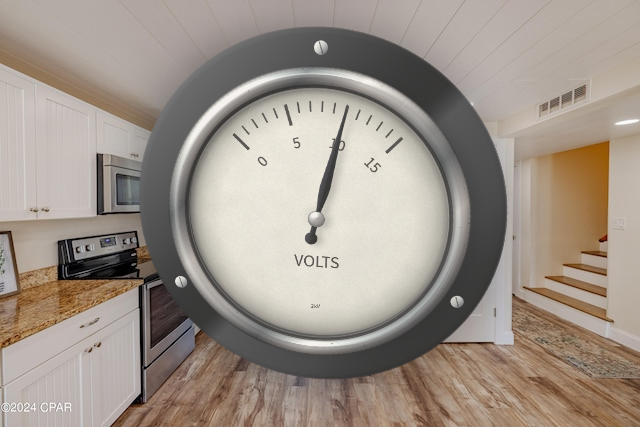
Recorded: 10,V
